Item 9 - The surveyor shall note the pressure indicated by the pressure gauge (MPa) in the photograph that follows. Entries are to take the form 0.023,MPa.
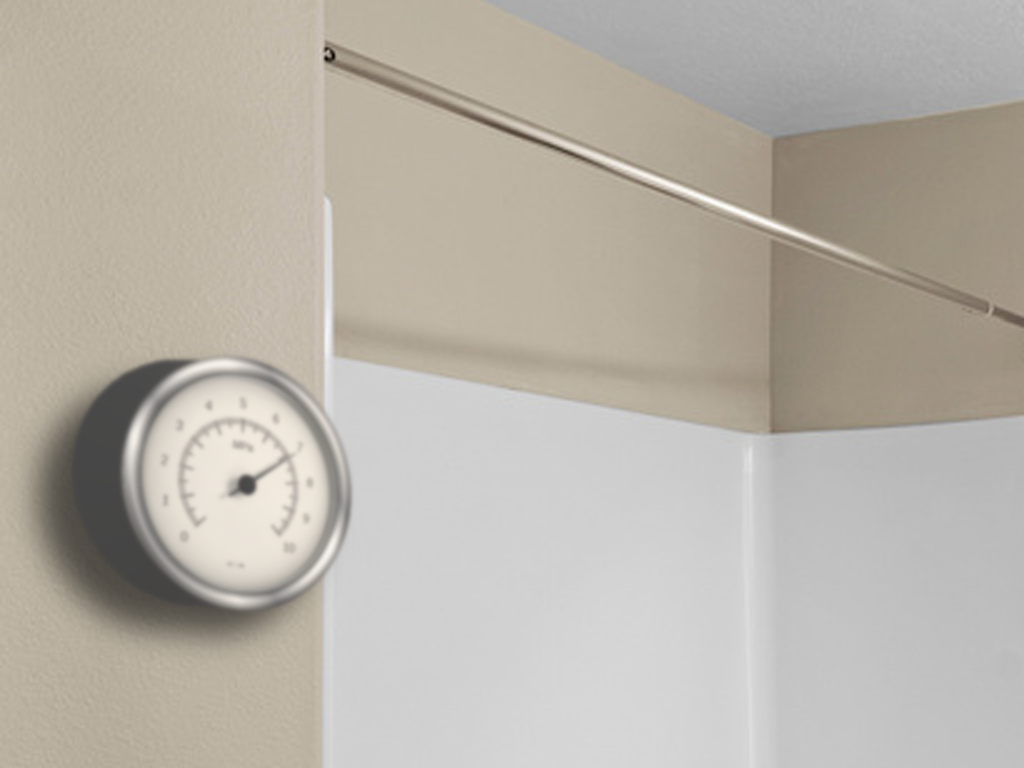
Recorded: 7,MPa
